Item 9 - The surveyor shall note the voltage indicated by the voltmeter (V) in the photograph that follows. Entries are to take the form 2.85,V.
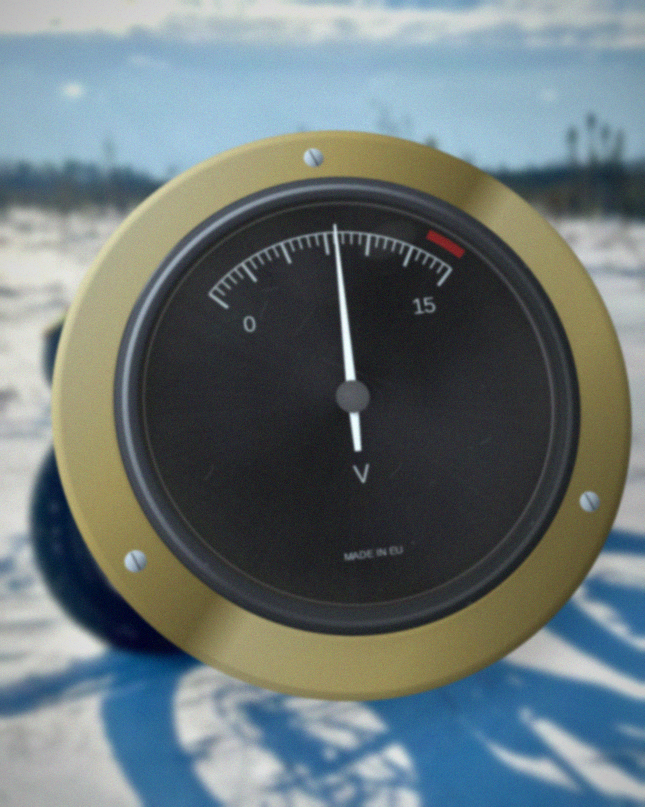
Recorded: 8,V
